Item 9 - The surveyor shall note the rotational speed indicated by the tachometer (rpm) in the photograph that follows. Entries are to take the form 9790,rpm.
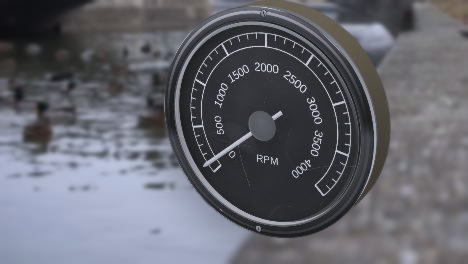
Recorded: 100,rpm
